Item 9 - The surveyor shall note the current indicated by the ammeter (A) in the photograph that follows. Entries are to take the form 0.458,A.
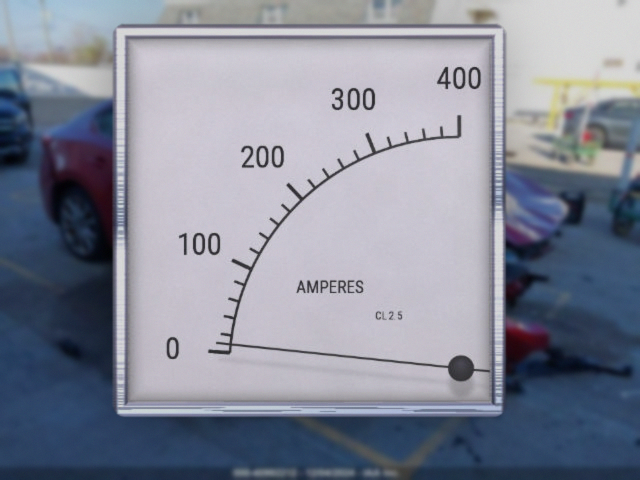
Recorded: 10,A
